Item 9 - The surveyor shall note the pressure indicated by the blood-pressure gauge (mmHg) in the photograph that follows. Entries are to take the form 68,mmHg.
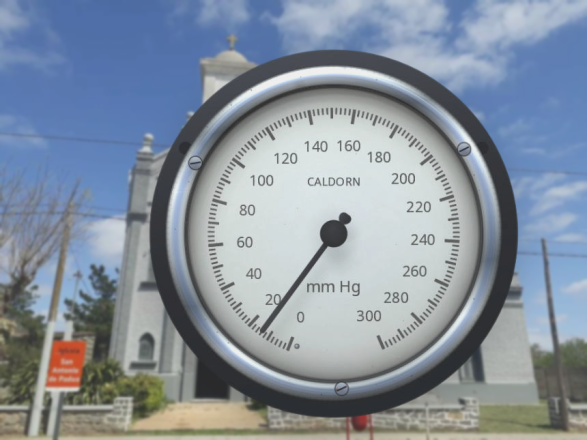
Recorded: 14,mmHg
